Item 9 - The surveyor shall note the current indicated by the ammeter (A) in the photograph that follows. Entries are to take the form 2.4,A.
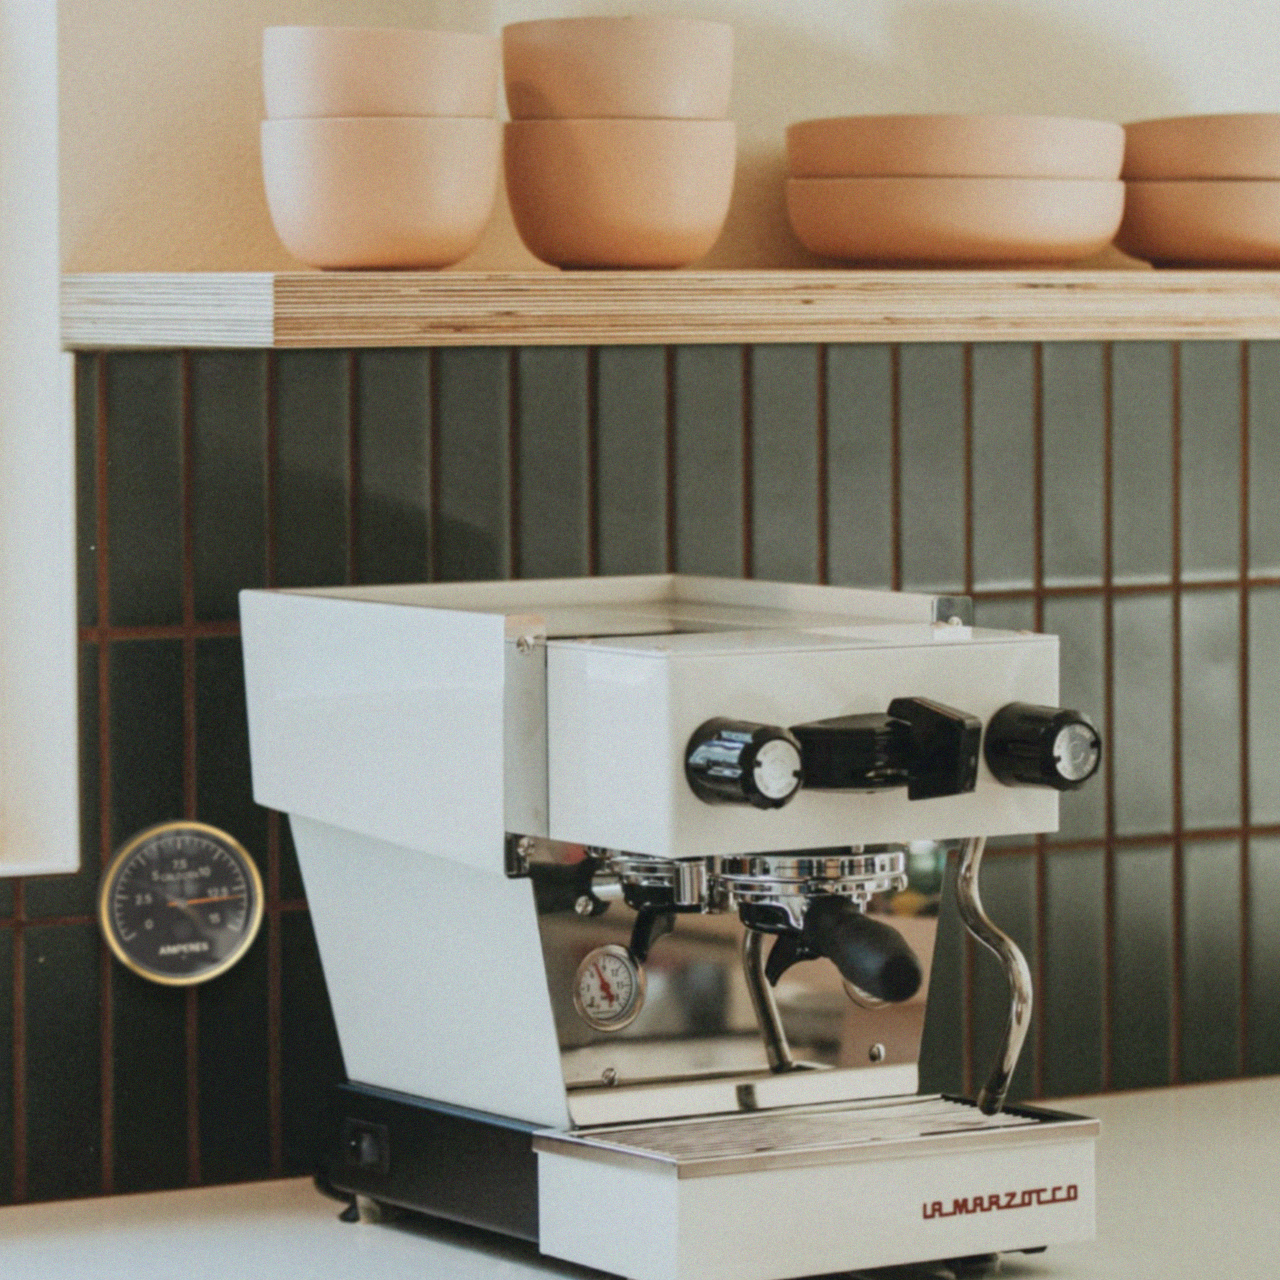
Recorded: 13,A
